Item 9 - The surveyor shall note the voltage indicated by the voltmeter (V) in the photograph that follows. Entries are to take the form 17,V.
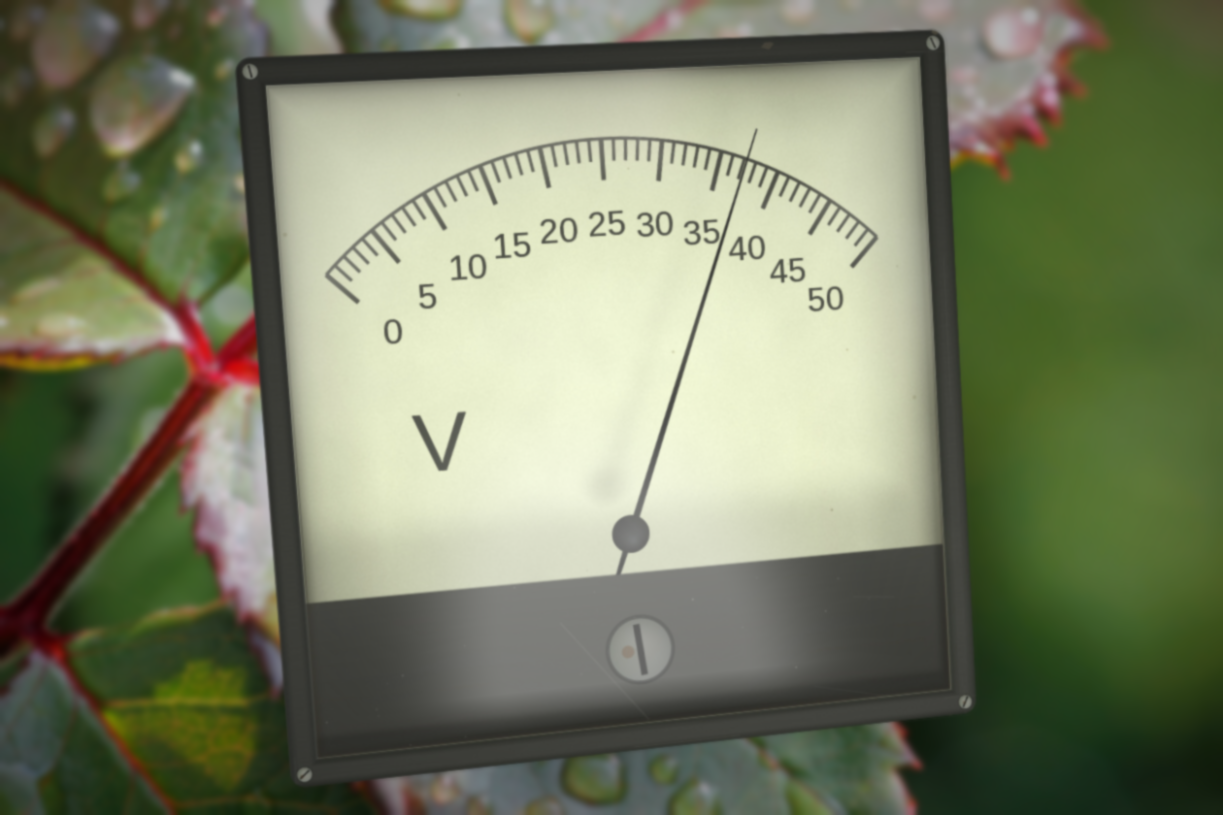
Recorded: 37,V
